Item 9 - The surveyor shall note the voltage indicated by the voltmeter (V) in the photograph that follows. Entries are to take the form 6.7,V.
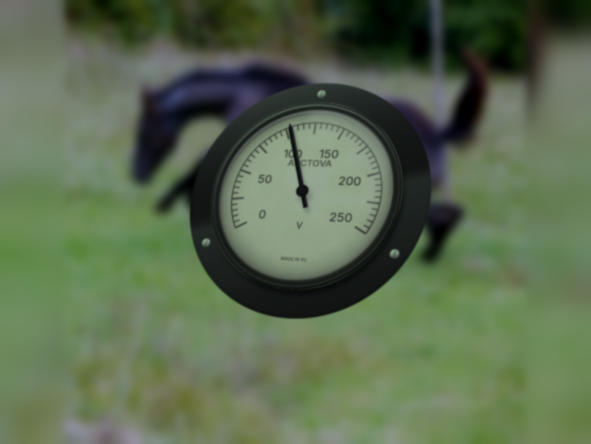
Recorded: 105,V
